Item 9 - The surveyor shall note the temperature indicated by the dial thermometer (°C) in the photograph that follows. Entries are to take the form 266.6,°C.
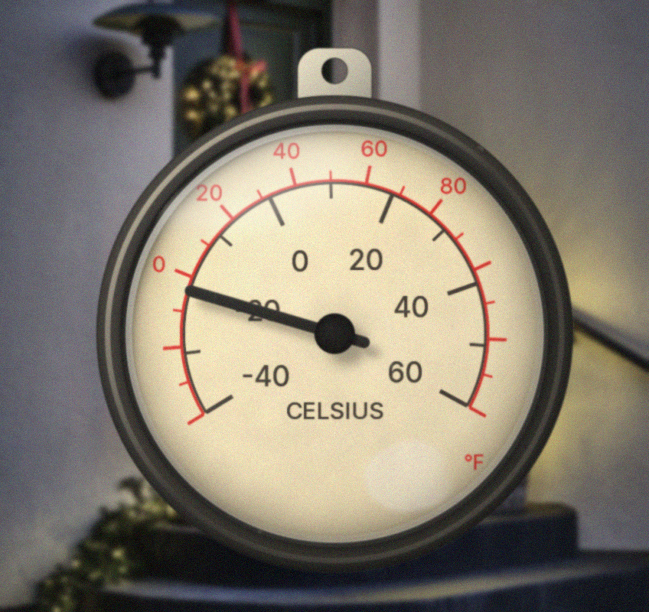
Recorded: -20,°C
